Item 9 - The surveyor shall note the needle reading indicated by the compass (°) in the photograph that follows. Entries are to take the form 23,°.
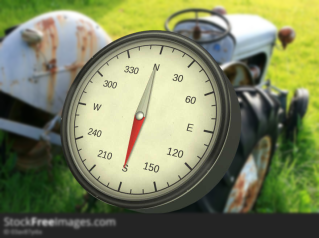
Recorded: 180,°
